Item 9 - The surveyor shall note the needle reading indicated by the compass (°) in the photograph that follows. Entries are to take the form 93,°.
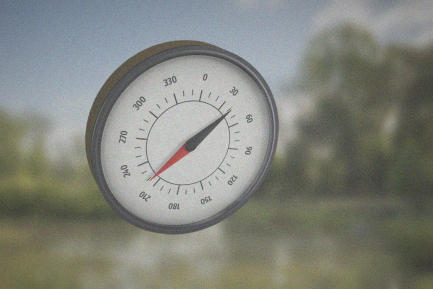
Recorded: 220,°
